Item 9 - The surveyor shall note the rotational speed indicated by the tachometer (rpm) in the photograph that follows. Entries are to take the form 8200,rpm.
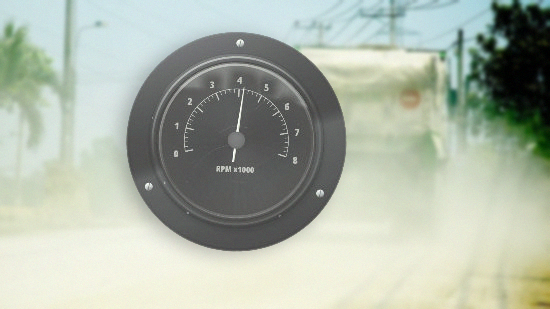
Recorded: 4200,rpm
